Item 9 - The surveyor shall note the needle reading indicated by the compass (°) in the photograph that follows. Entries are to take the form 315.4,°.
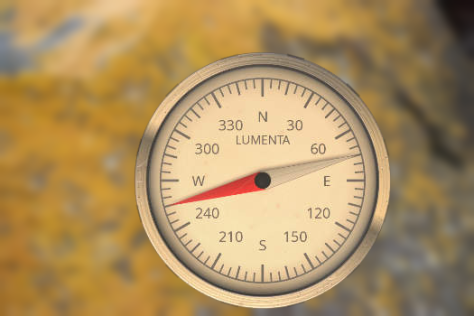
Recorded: 255,°
